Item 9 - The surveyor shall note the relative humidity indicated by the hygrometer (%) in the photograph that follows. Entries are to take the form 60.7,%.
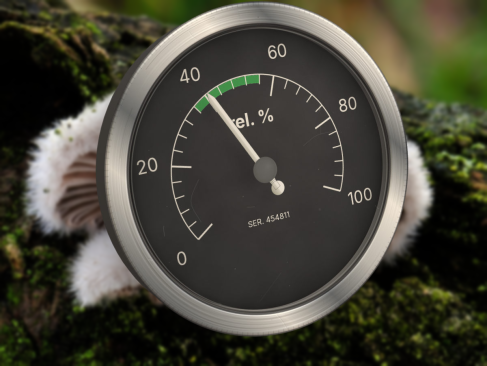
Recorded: 40,%
